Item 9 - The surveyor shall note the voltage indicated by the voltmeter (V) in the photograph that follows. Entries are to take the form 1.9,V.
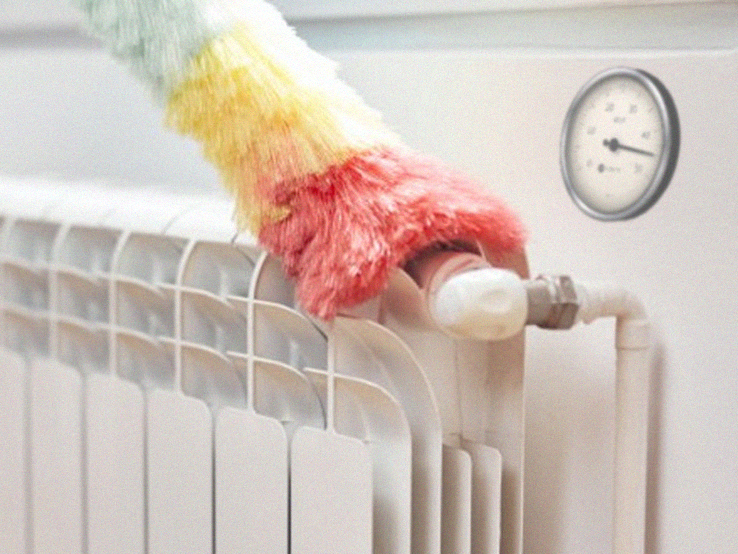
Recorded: 45,V
